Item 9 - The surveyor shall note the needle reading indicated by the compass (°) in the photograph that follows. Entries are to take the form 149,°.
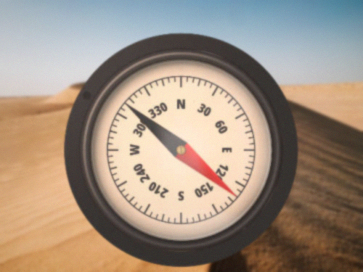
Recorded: 130,°
